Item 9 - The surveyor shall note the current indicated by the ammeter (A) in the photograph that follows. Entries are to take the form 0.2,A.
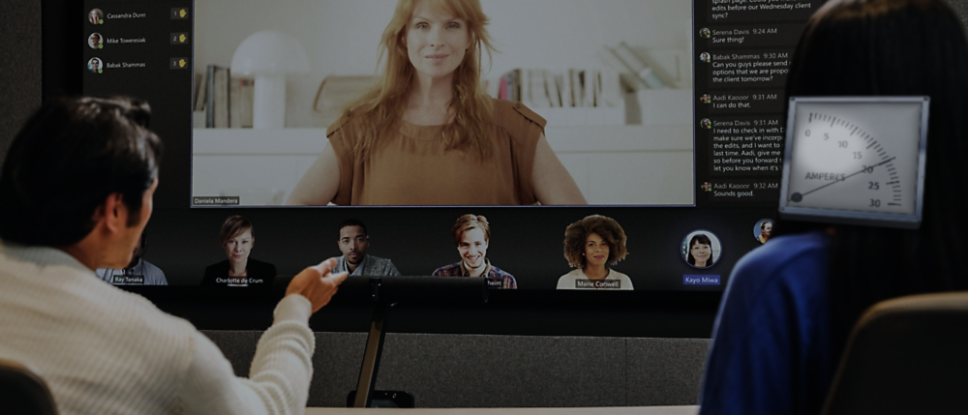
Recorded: 20,A
